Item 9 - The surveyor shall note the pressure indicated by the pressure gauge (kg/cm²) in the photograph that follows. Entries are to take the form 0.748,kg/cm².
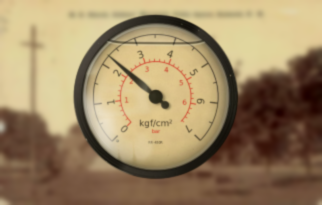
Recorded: 2.25,kg/cm²
